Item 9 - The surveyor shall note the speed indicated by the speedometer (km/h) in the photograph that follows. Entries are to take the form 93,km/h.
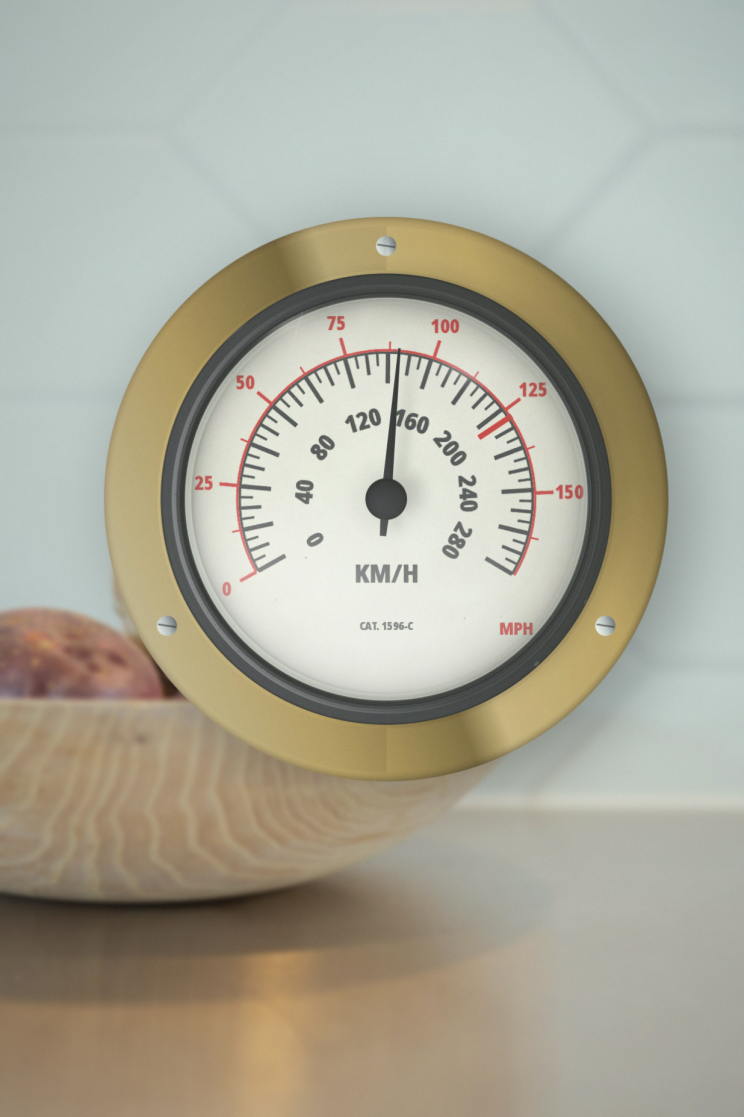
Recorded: 145,km/h
